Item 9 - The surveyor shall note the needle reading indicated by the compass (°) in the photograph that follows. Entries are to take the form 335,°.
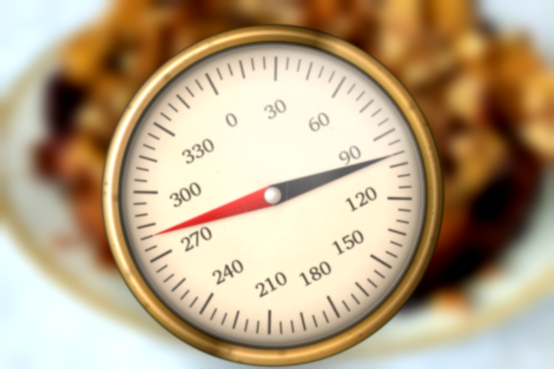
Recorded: 280,°
